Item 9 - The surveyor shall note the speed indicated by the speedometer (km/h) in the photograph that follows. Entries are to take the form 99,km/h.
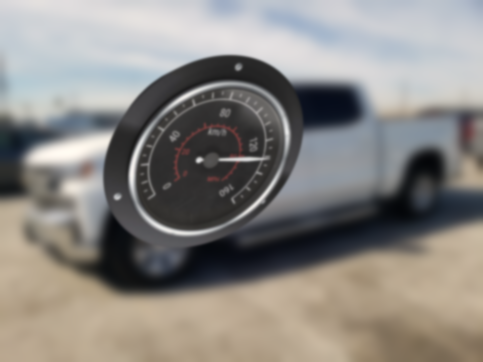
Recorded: 130,km/h
